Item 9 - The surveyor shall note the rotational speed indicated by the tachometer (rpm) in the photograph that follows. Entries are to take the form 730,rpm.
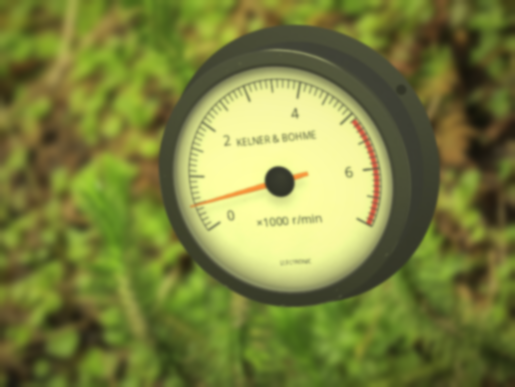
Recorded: 500,rpm
